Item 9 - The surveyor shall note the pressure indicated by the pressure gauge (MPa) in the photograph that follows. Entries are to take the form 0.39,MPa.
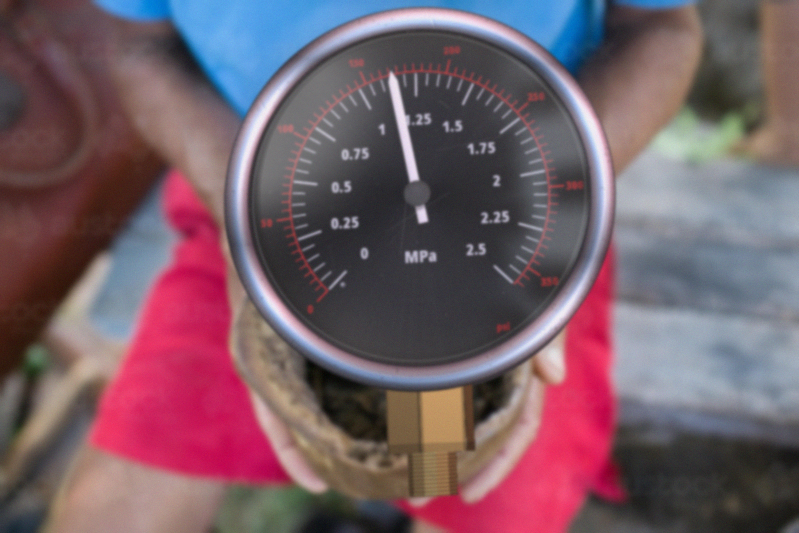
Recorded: 1.15,MPa
